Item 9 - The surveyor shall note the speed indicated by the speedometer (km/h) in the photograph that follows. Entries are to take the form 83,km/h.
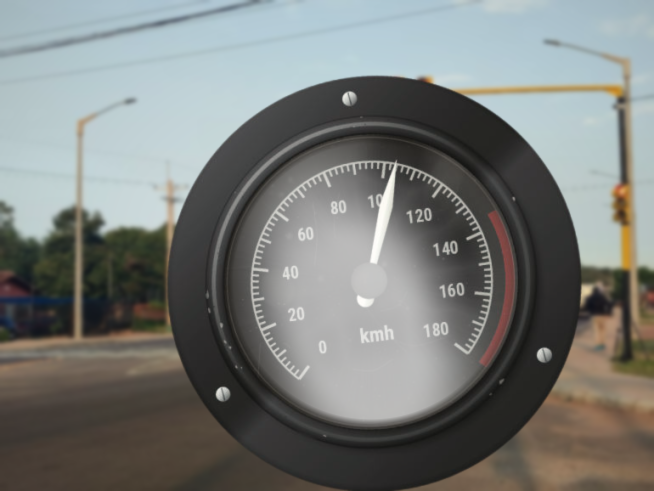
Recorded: 104,km/h
